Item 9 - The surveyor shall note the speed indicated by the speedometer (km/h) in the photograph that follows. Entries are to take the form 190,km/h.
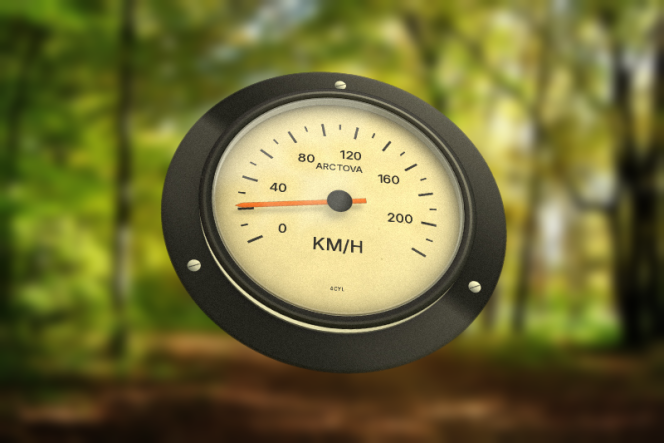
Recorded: 20,km/h
